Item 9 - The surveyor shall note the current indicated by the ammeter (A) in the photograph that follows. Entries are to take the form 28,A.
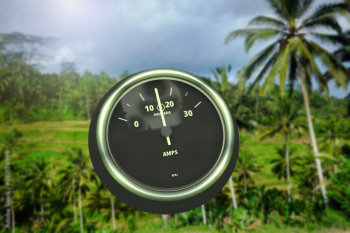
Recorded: 15,A
